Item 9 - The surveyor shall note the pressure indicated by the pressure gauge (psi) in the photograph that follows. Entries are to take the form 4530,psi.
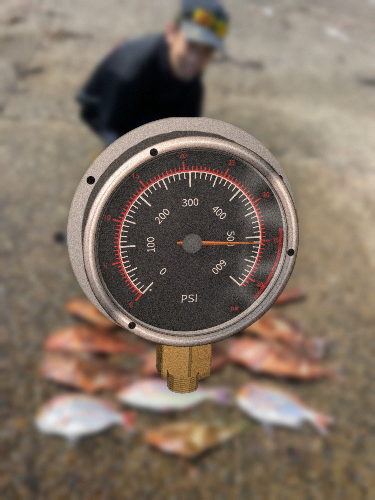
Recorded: 510,psi
